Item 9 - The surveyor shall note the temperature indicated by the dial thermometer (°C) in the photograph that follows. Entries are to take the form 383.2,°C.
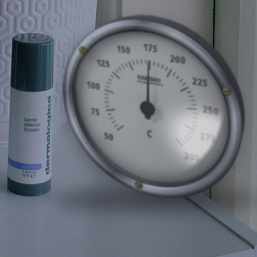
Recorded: 175,°C
